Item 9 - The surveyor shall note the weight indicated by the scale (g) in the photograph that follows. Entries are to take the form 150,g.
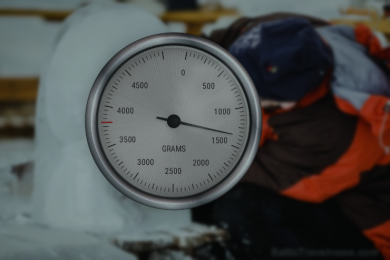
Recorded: 1350,g
